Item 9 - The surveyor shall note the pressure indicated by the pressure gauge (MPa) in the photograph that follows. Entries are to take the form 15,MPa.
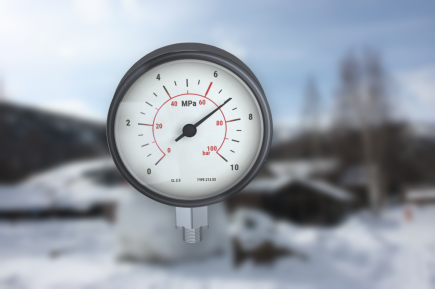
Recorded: 7,MPa
